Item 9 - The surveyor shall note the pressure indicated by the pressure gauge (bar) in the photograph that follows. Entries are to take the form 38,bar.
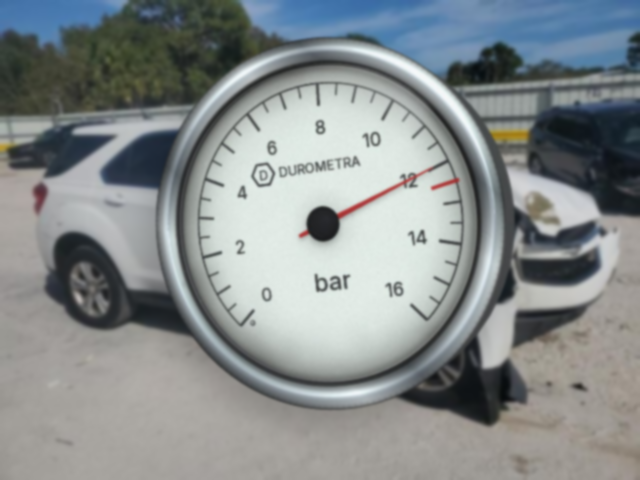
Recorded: 12,bar
